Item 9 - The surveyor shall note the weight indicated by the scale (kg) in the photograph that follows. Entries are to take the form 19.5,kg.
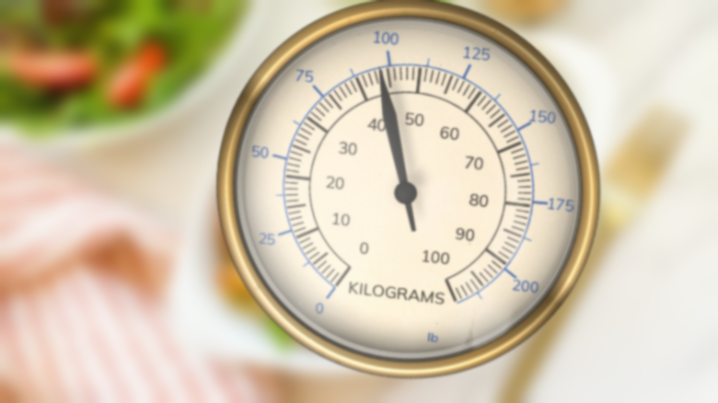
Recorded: 44,kg
